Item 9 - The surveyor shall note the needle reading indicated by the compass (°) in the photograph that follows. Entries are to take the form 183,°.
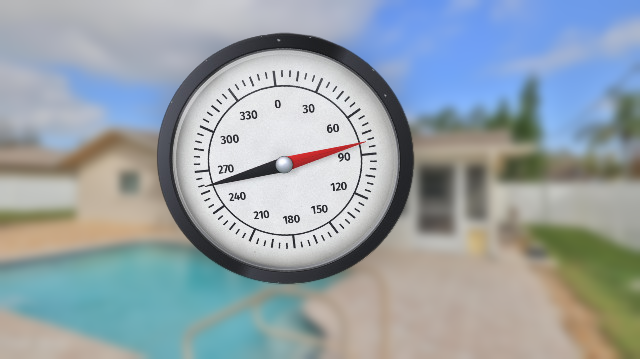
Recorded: 80,°
